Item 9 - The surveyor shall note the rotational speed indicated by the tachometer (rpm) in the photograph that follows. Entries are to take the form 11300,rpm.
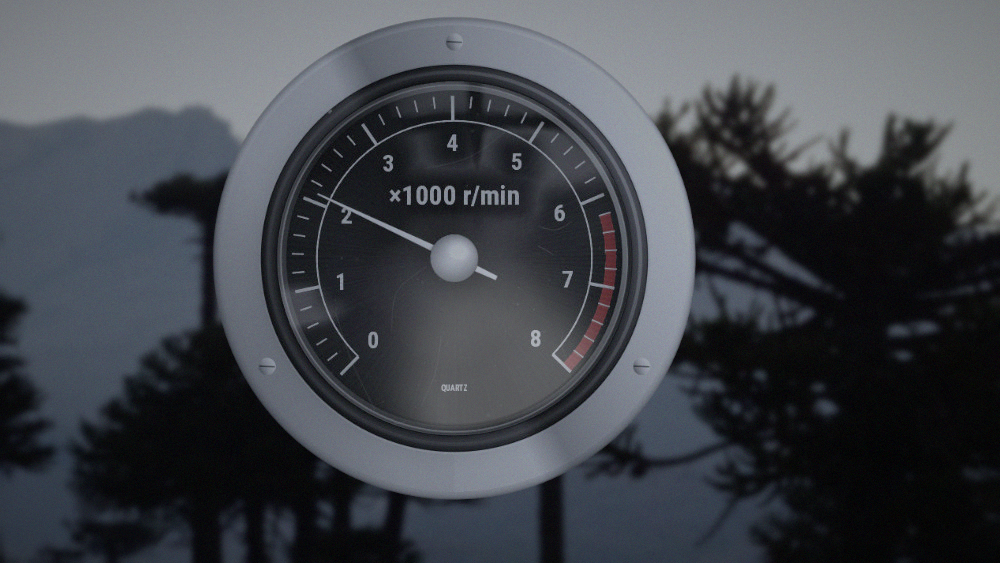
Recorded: 2100,rpm
